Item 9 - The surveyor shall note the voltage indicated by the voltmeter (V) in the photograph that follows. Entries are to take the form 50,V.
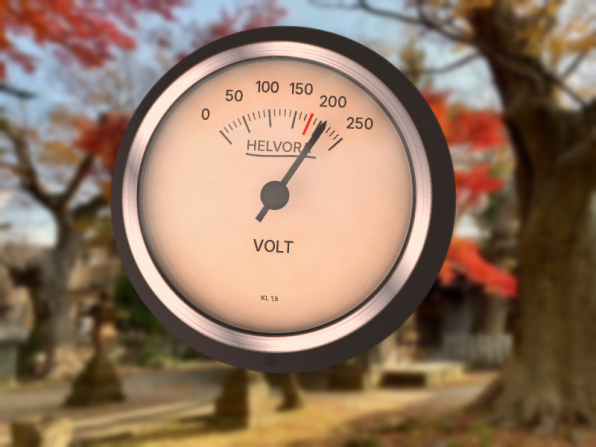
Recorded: 210,V
